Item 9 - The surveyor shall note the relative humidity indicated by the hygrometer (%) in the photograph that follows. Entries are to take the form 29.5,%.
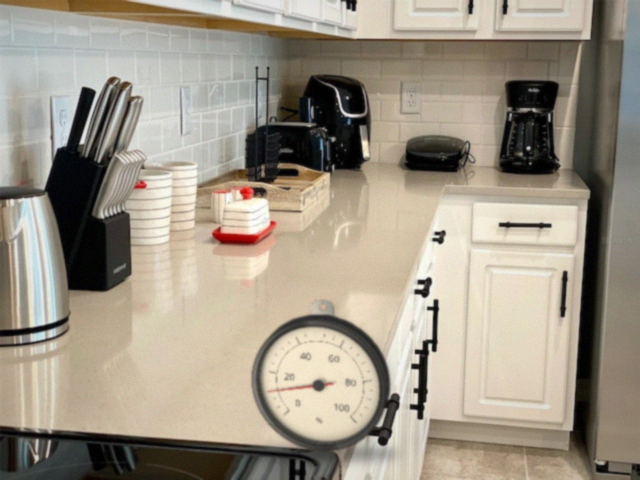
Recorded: 12,%
